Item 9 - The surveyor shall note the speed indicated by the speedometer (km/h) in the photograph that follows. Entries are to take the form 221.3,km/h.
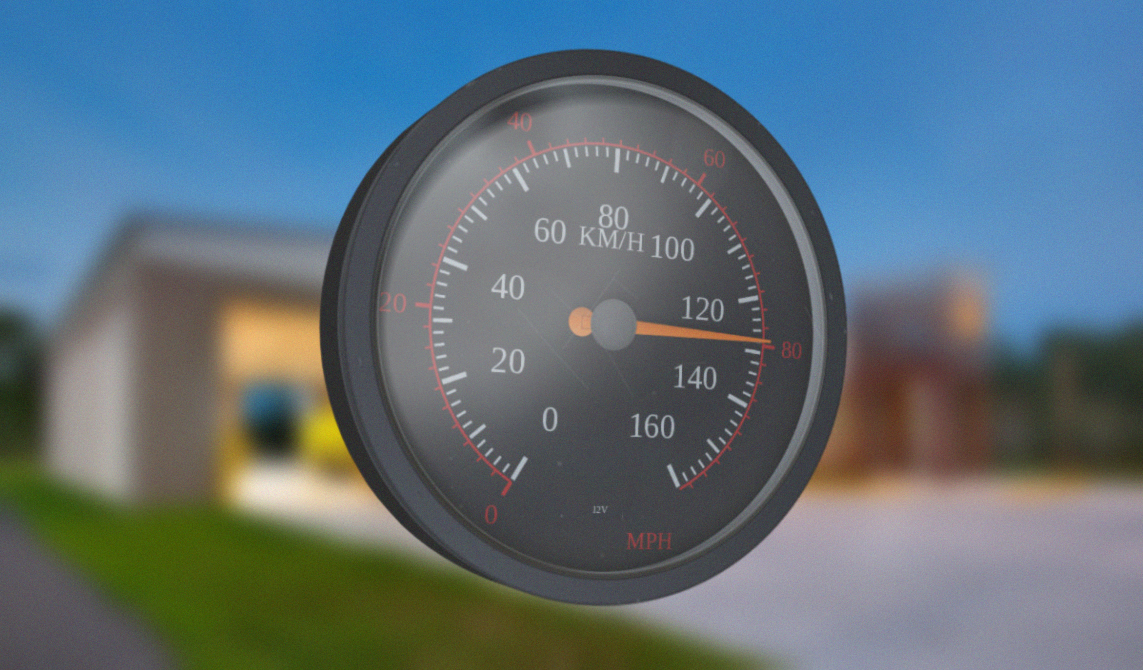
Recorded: 128,km/h
